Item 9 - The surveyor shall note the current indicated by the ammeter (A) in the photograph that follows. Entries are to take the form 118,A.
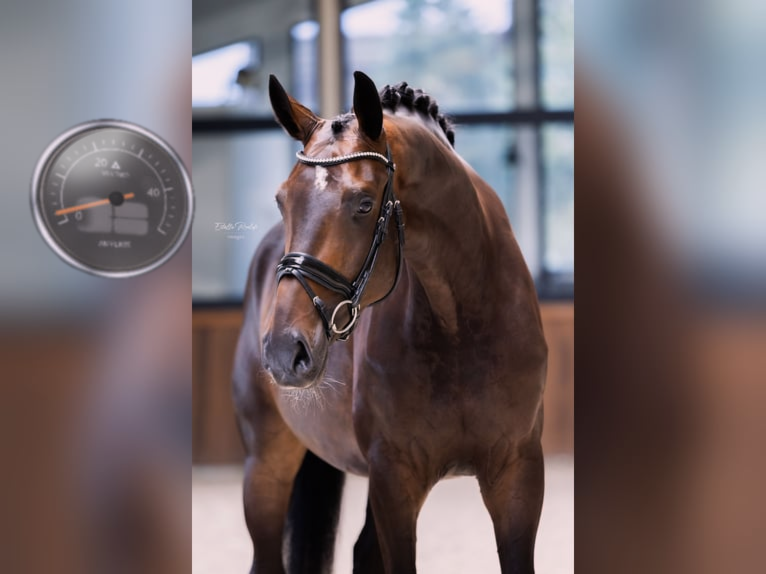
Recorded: 2,A
